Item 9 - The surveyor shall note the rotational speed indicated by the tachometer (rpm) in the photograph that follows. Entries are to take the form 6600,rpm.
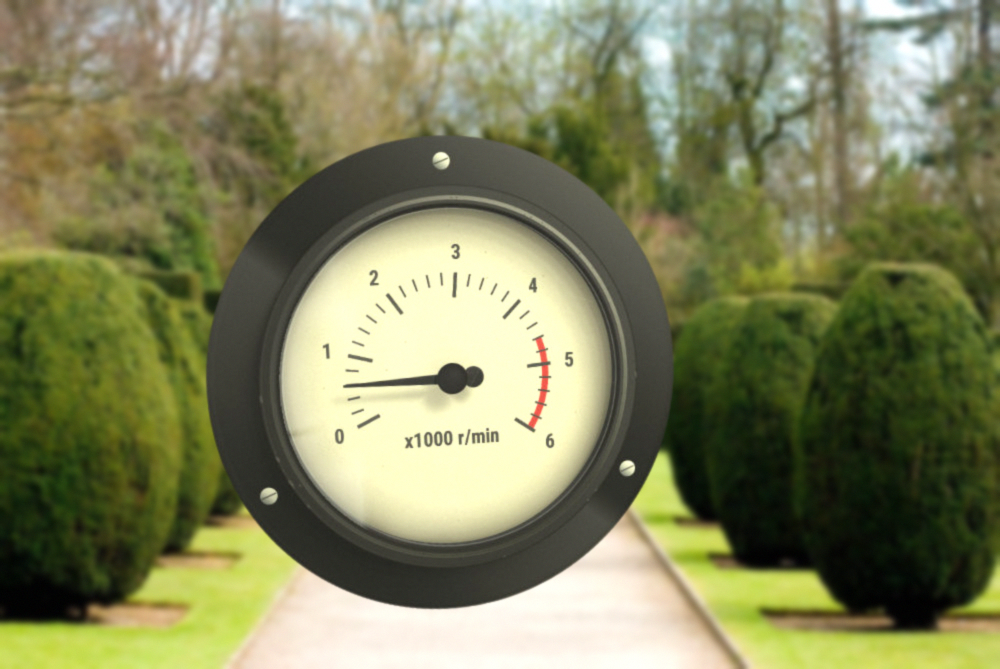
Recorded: 600,rpm
